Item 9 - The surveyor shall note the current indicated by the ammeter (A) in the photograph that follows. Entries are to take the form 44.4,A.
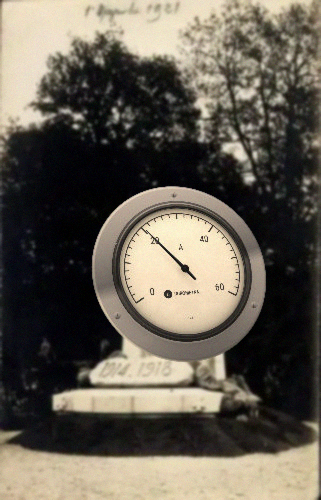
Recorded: 20,A
